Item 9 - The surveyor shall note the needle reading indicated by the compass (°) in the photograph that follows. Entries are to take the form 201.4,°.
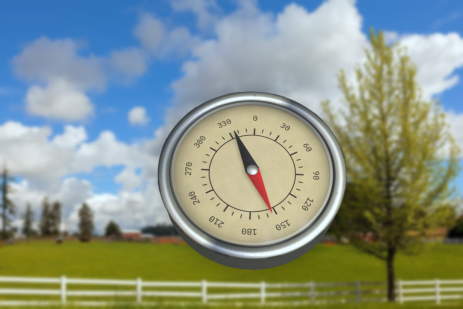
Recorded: 155,°
